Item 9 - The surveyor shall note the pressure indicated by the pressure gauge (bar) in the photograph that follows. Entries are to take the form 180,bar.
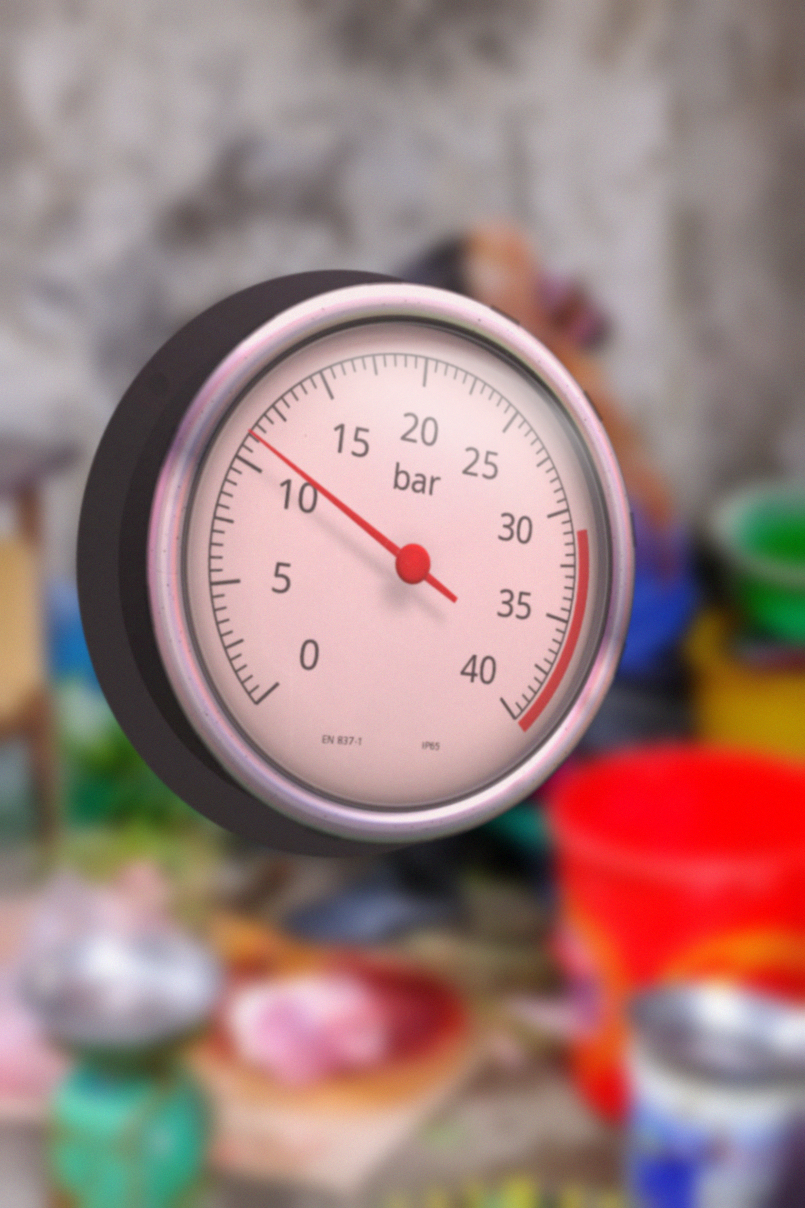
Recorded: 11,bar
